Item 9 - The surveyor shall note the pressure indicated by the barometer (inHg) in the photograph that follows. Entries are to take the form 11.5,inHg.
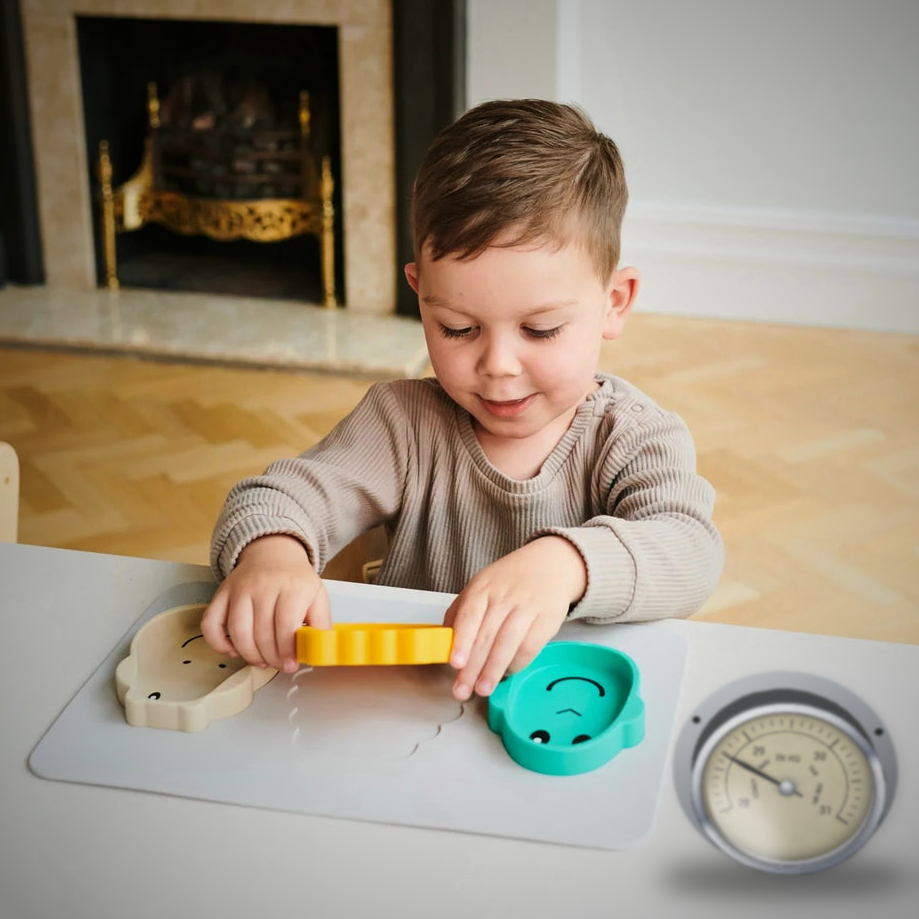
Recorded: 28.7,inHg
